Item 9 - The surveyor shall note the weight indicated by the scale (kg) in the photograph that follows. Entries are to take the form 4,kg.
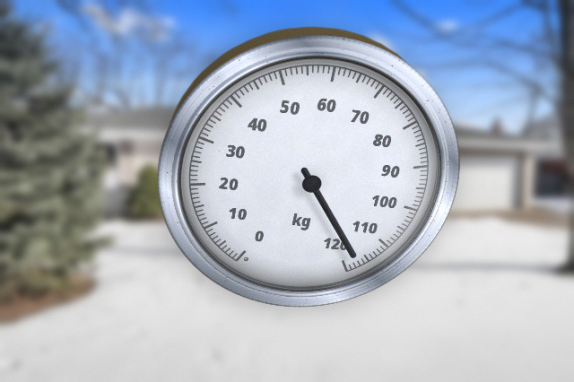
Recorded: 117,kg
